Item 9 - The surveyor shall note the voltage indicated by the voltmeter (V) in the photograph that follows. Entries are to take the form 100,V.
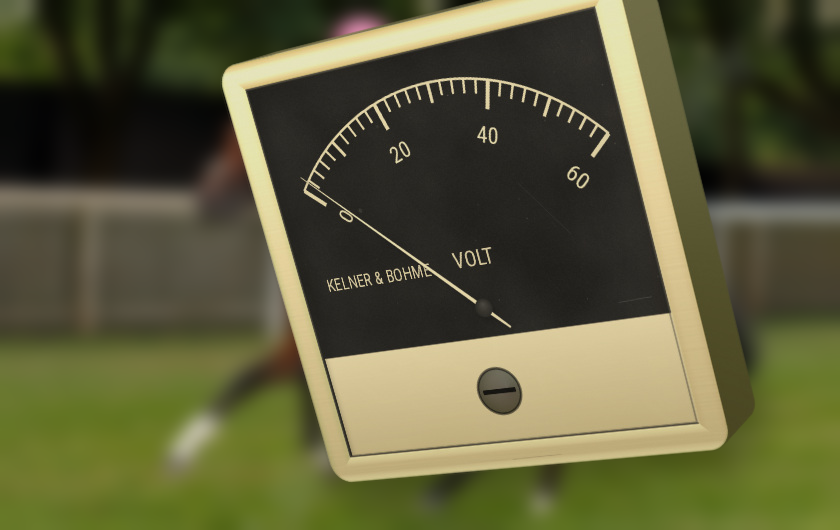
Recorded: 2,V
